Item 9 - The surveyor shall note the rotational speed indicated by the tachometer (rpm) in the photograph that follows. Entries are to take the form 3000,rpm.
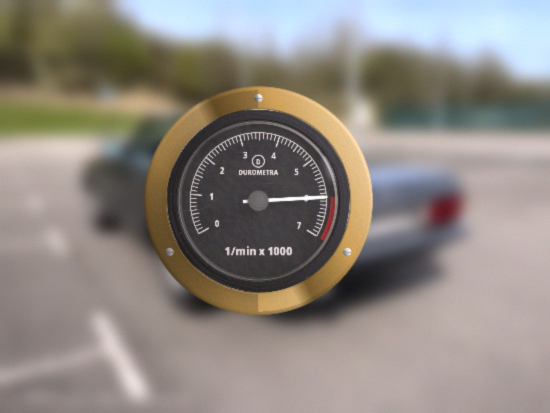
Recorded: 6000,rpm
